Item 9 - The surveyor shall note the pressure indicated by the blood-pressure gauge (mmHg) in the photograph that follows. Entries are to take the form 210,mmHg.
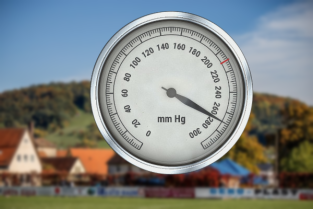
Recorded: 270,mmHg
